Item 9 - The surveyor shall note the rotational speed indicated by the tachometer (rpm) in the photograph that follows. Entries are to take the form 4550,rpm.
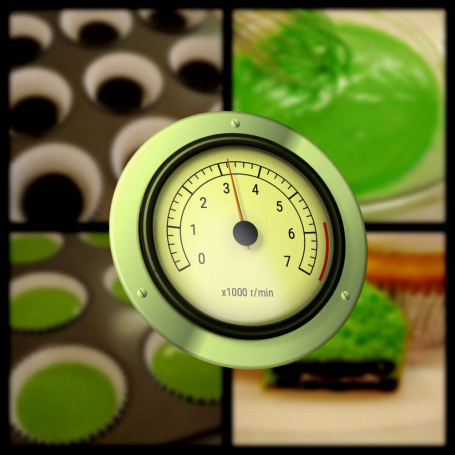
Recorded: 3200,rpm
